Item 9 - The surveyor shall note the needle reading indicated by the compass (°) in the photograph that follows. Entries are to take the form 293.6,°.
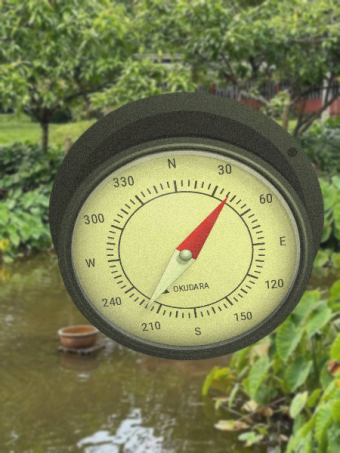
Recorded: 40,°
